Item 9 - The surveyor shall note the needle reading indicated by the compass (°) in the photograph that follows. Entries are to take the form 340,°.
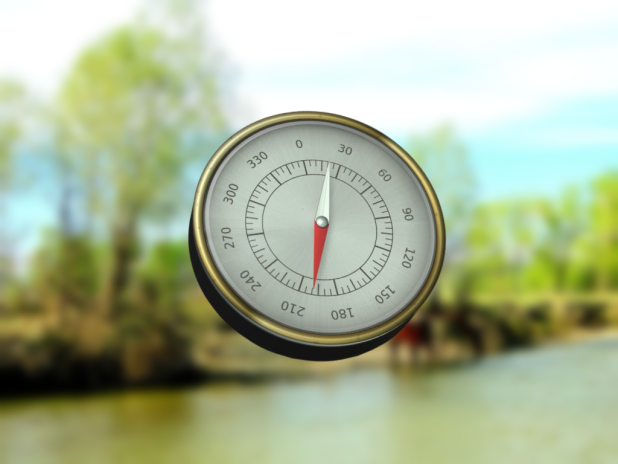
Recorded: 200,°
